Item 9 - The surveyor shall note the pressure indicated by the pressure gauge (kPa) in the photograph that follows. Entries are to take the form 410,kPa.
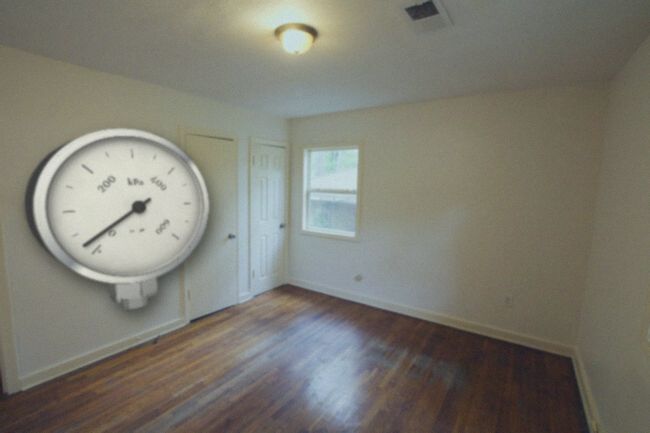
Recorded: 25,kPa
